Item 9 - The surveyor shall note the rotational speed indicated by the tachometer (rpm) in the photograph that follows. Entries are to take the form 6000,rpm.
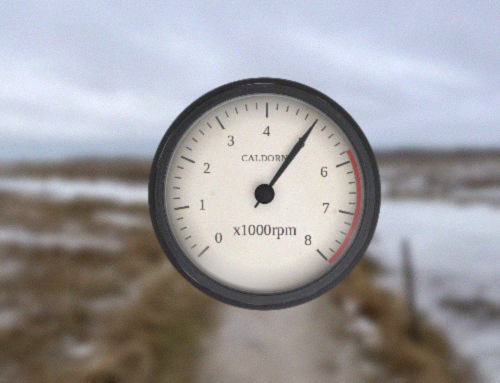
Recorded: 5000,rpm
